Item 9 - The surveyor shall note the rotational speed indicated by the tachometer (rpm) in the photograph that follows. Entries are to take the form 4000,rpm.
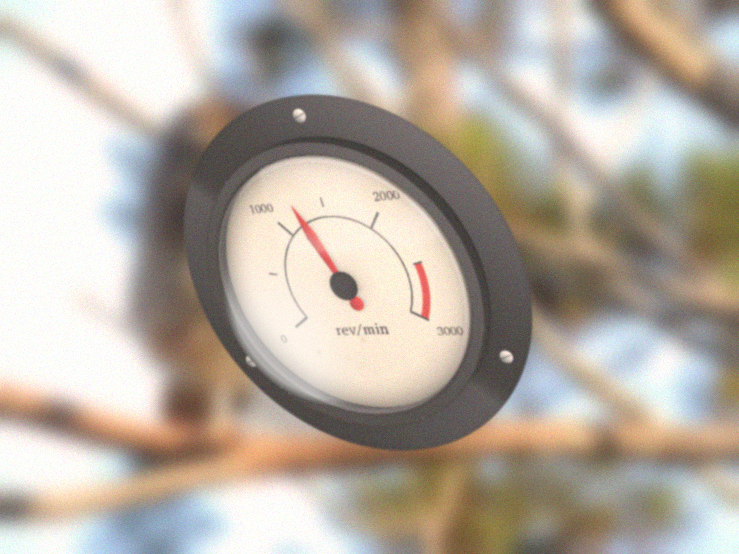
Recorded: 1250,rpm
